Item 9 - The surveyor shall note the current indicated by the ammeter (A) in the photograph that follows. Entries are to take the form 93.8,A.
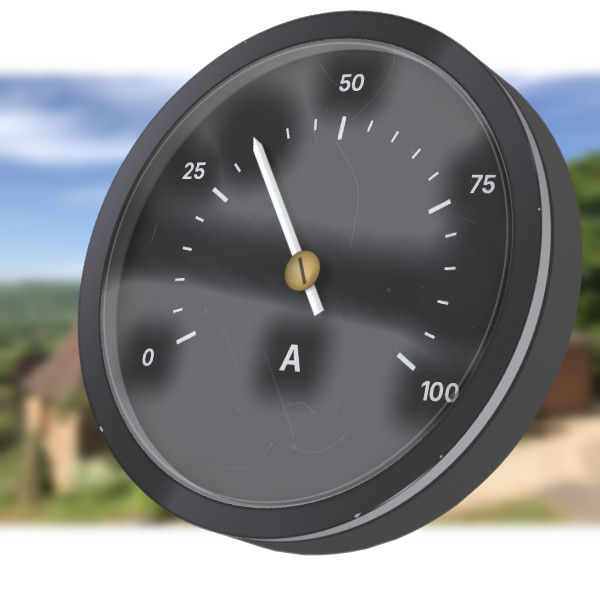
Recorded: 35,A
